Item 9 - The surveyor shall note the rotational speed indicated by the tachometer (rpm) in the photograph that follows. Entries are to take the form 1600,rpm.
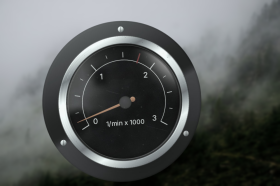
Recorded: 125,rpm
